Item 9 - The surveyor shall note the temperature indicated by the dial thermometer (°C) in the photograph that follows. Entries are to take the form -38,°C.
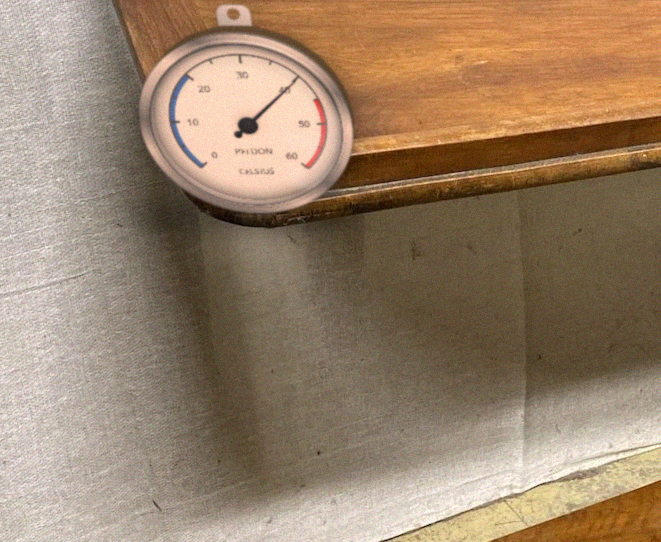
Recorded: 40,°C
